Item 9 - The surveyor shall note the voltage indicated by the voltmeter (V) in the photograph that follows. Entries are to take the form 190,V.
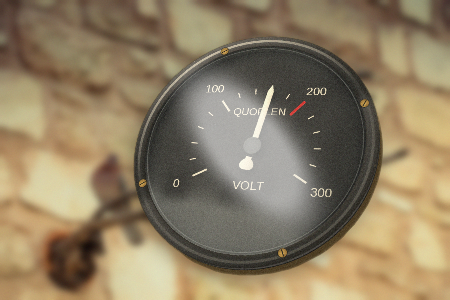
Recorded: 160,V
